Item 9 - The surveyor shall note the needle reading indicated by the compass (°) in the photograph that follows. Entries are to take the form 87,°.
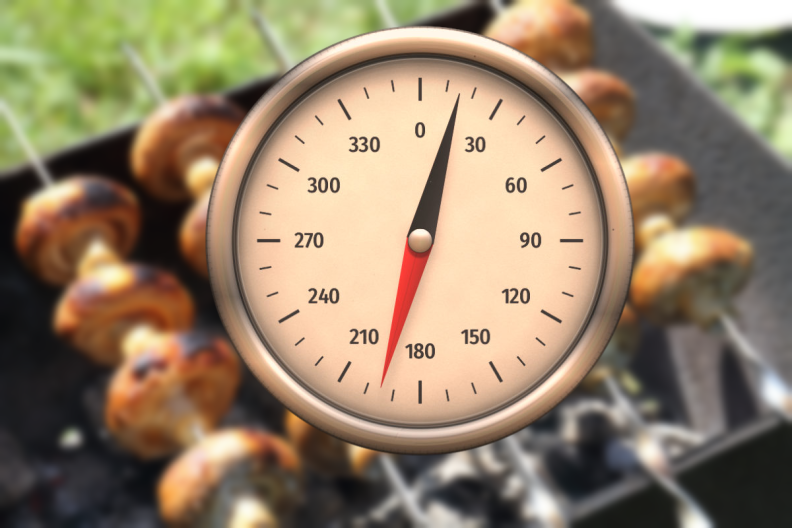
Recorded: 195,°
